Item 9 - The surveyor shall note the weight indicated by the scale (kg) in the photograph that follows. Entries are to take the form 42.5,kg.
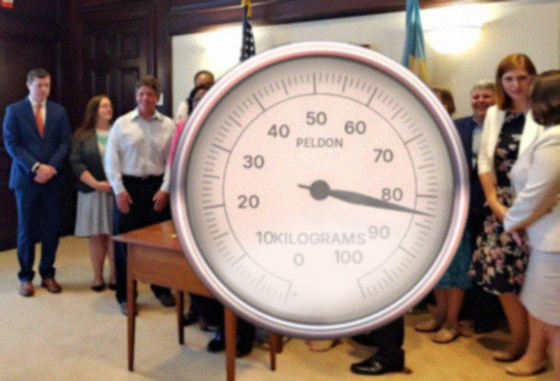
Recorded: 83,kg
